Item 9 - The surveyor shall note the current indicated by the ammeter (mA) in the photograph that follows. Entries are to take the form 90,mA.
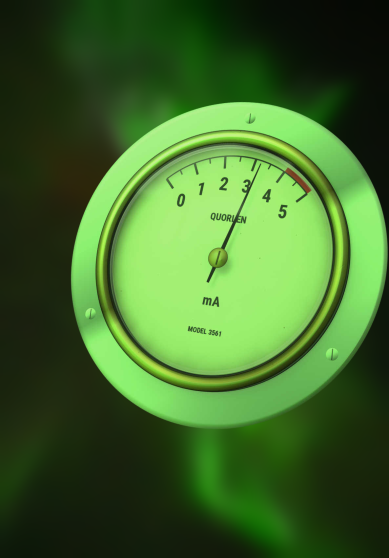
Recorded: 3.25,mA
